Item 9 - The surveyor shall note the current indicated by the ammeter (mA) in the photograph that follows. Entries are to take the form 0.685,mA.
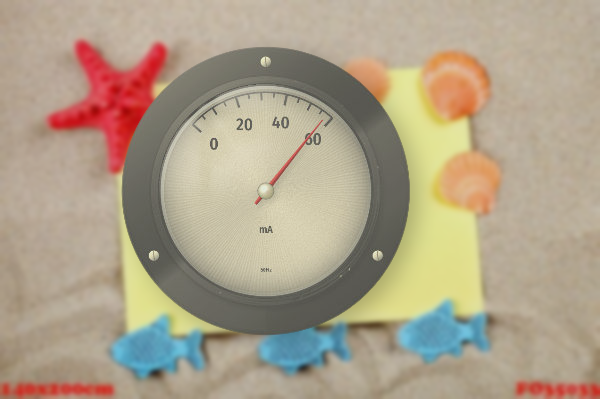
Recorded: 57.5,mA
